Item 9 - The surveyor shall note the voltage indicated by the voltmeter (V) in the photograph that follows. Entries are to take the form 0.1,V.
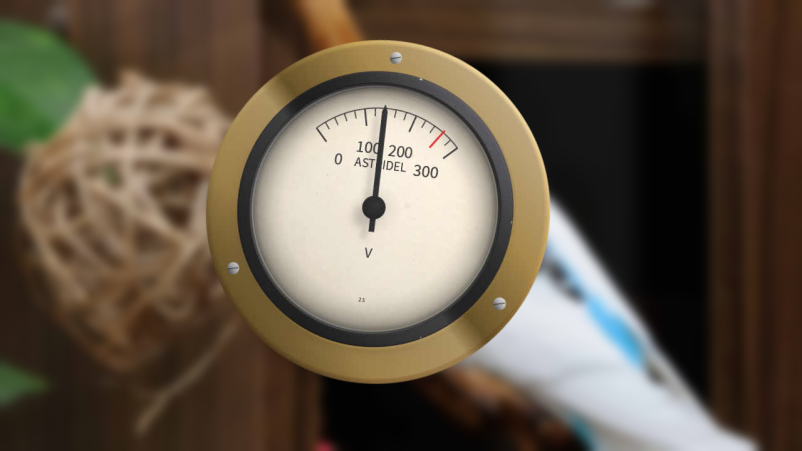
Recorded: 140,V
